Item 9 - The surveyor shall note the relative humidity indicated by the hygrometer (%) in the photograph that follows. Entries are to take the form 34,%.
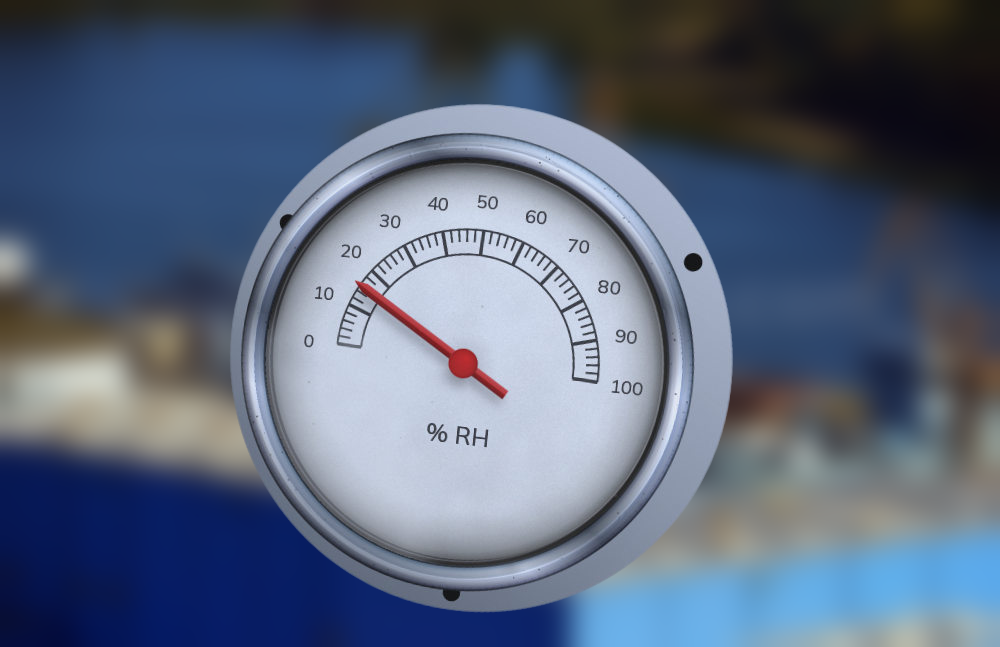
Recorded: 16,%
